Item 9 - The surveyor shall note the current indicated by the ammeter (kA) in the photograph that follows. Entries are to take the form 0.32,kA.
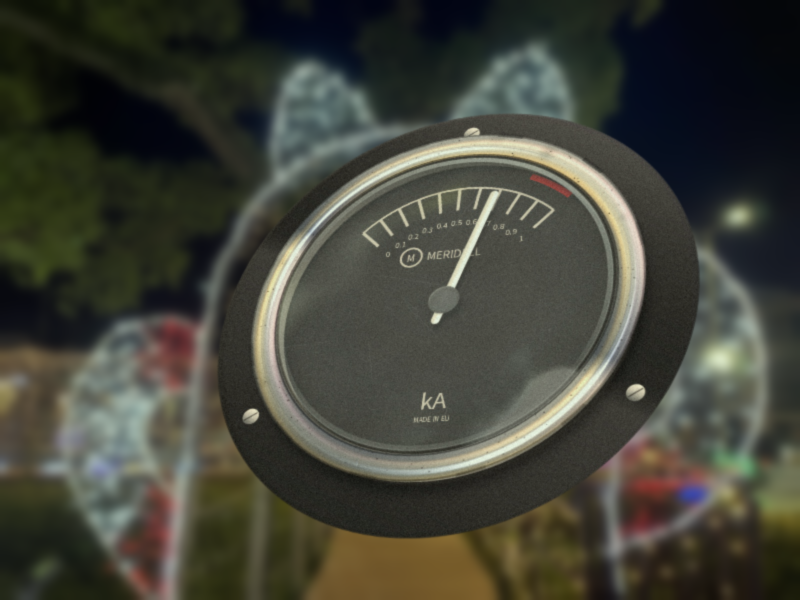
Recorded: 0.7,kA
